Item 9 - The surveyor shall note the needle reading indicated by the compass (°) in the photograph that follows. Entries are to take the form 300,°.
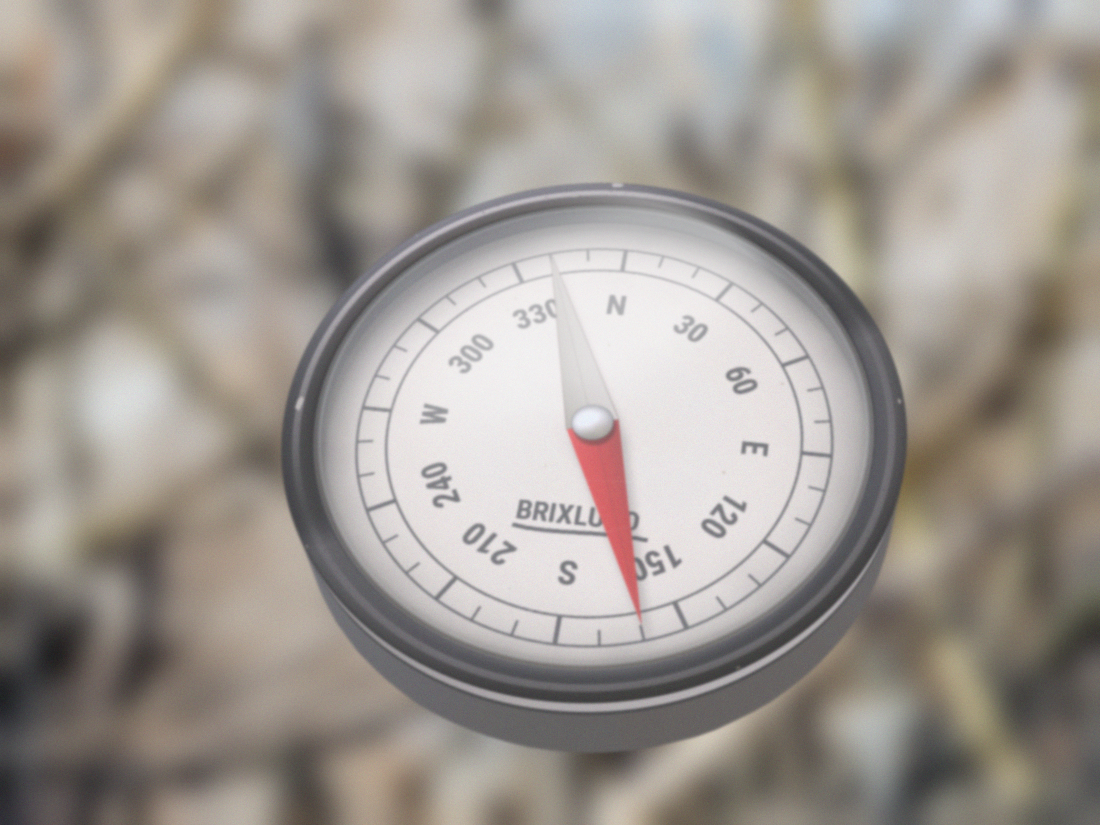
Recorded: 160,°
